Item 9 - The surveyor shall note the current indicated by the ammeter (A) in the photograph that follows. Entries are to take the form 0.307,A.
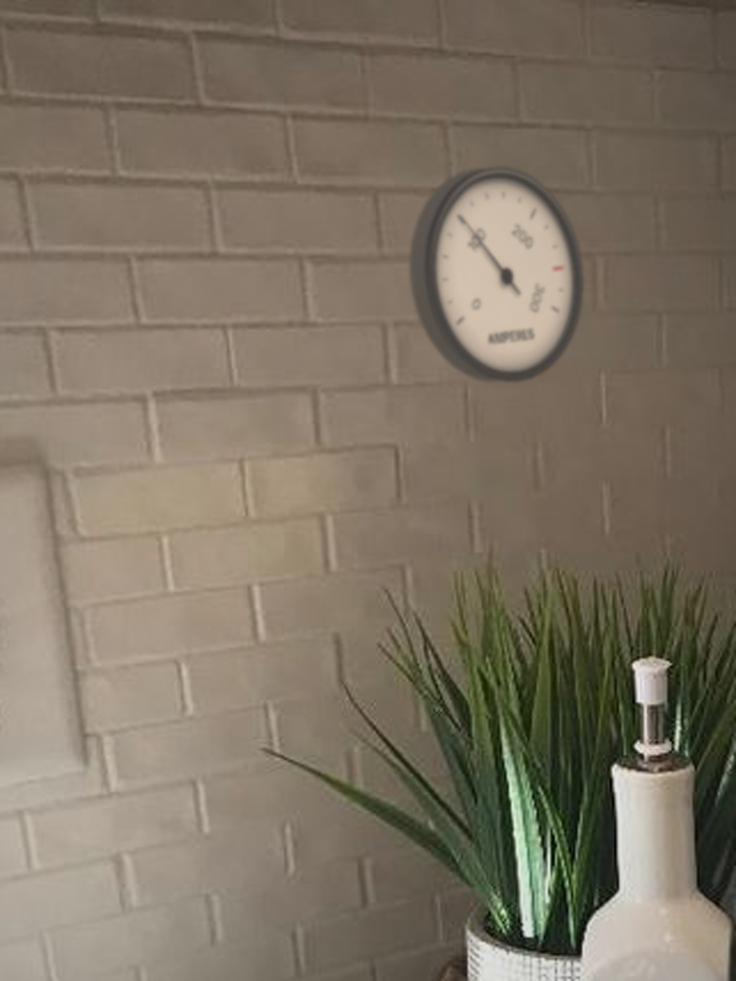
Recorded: 100,A
